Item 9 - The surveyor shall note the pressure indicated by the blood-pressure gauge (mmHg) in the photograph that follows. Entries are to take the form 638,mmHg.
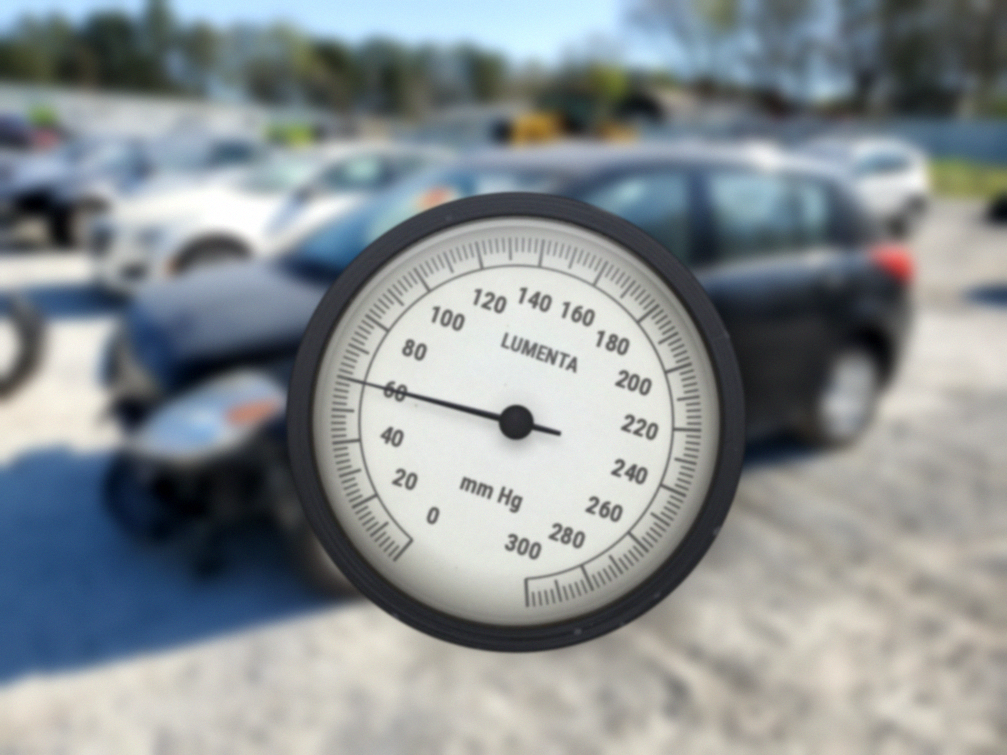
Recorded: 60,mmHg
